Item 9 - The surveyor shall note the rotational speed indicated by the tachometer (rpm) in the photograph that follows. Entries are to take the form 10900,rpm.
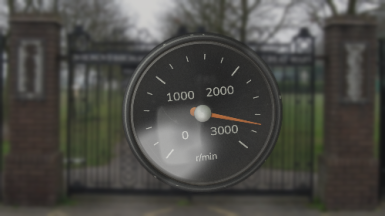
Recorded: 2700,rpm
